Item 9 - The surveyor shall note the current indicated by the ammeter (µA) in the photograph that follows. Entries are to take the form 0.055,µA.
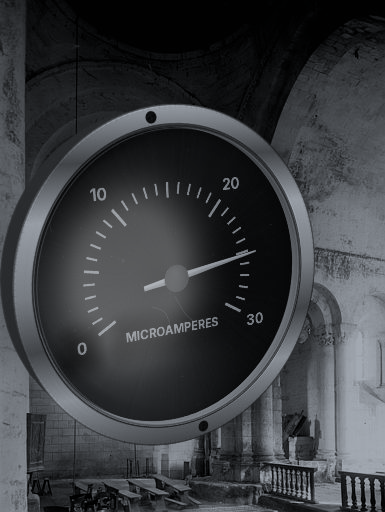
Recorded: 25,µA
